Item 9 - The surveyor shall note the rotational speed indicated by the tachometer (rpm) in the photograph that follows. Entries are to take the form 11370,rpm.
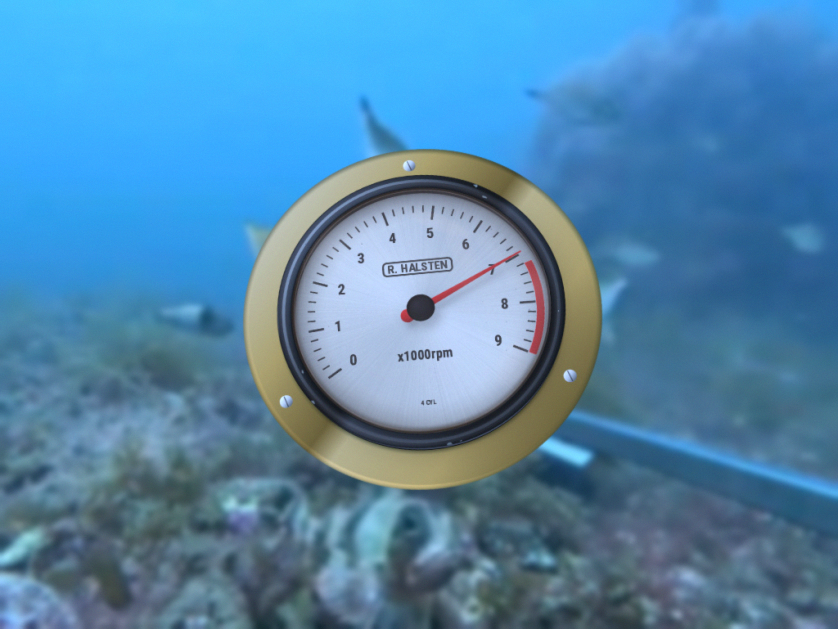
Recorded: 7000,rpm
